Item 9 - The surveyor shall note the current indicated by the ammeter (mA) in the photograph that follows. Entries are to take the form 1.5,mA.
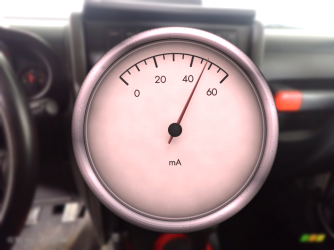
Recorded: 47.5,mA
